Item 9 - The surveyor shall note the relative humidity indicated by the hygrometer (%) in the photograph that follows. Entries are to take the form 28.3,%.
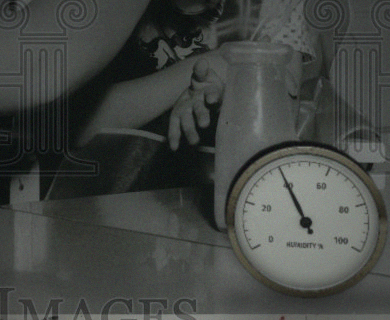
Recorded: 40,%
